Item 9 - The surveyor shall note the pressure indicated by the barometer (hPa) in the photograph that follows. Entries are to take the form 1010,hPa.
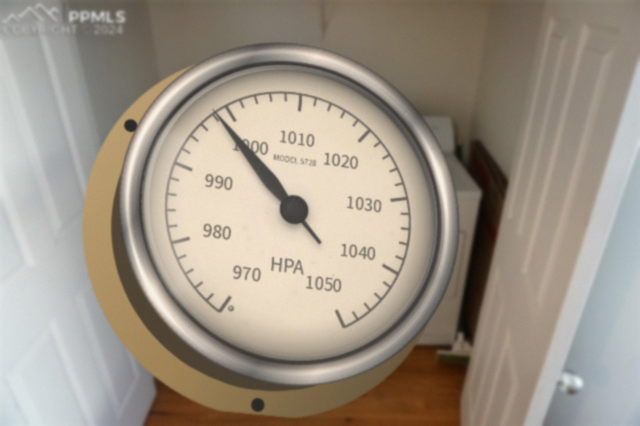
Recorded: 998,hPa
